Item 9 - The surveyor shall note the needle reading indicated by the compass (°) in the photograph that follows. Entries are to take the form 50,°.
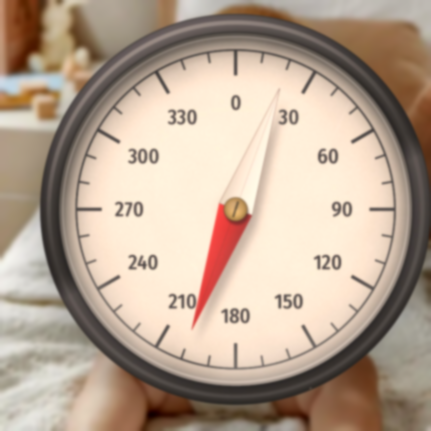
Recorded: 200,°
